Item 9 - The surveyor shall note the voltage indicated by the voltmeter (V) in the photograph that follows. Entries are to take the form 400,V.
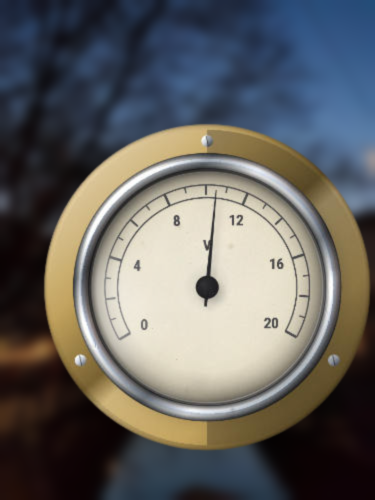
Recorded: 10.5,V
